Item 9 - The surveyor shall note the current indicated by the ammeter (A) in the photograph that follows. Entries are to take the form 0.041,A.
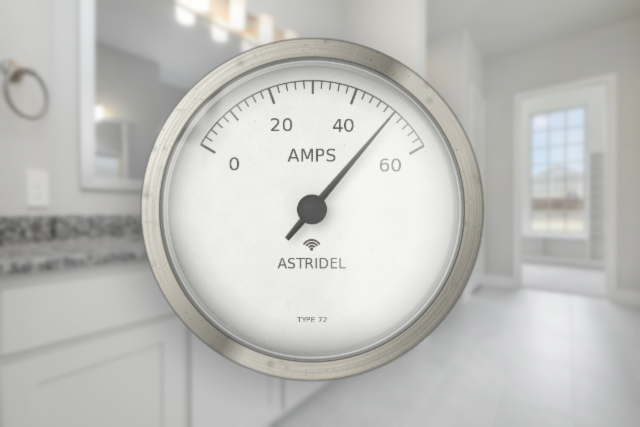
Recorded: 50,A
